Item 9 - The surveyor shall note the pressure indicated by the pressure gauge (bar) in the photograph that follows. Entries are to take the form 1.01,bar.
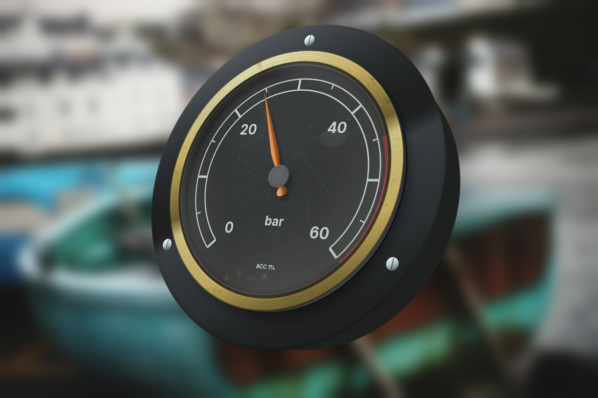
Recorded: 25,bar
